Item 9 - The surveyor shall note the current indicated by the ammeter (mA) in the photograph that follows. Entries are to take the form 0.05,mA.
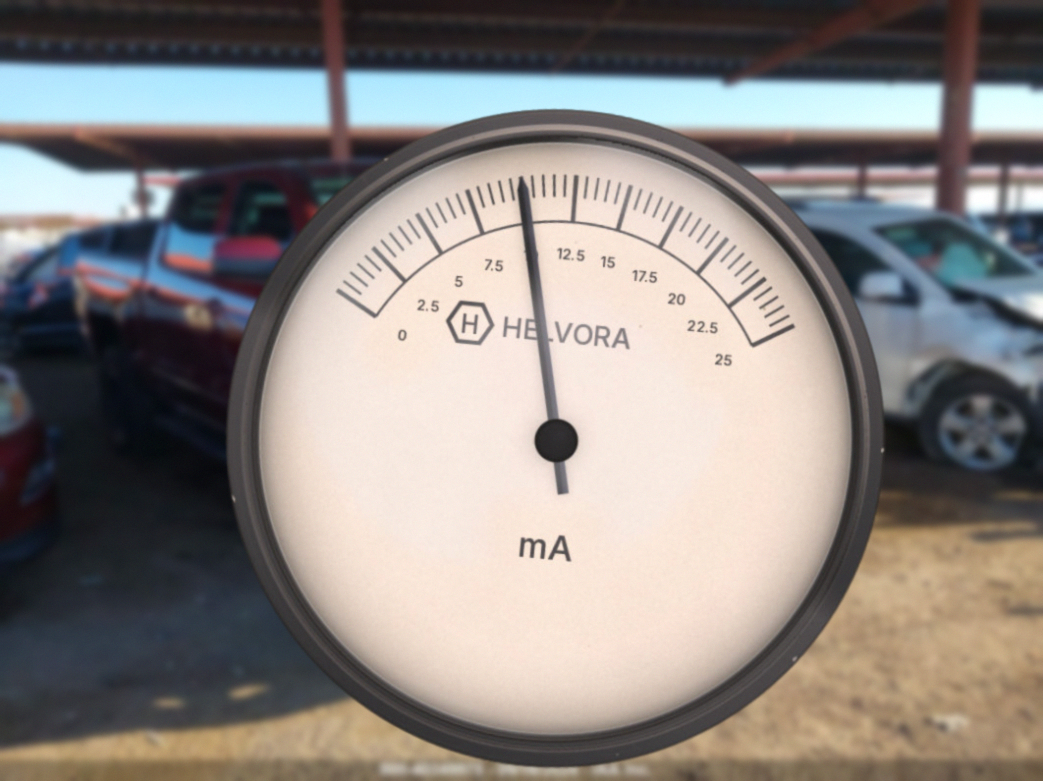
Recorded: 10,mA
